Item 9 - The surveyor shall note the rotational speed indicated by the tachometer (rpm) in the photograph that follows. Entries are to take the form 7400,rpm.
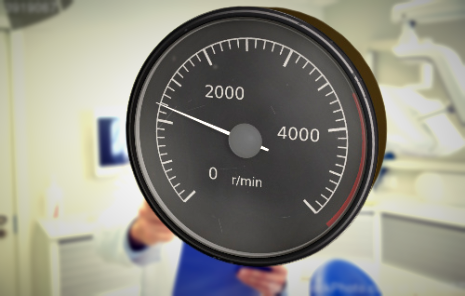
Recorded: 1200,rpm
